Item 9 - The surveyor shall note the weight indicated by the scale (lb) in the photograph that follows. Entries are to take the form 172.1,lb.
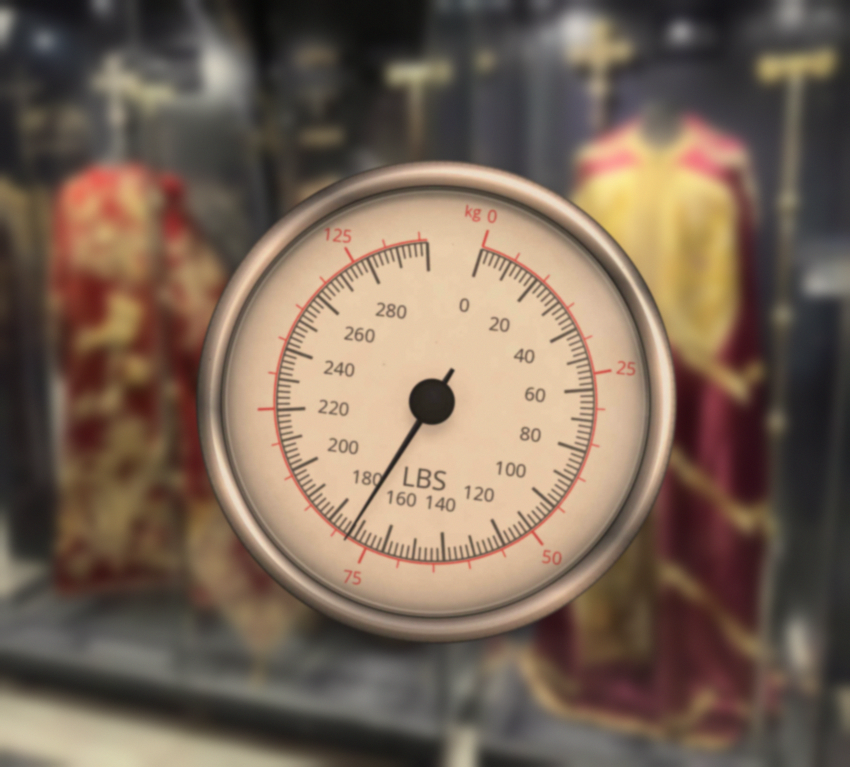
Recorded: 172,lb
